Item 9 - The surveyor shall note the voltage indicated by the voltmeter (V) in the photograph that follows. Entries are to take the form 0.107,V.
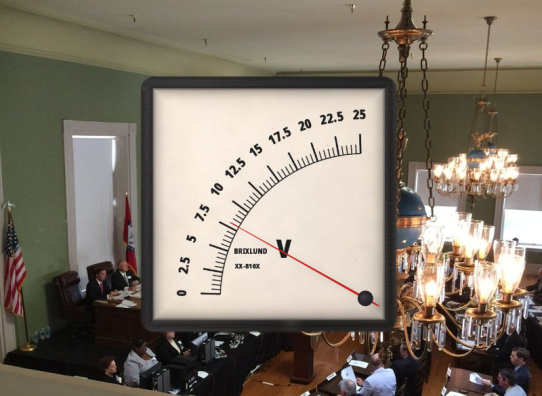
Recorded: 8,V
